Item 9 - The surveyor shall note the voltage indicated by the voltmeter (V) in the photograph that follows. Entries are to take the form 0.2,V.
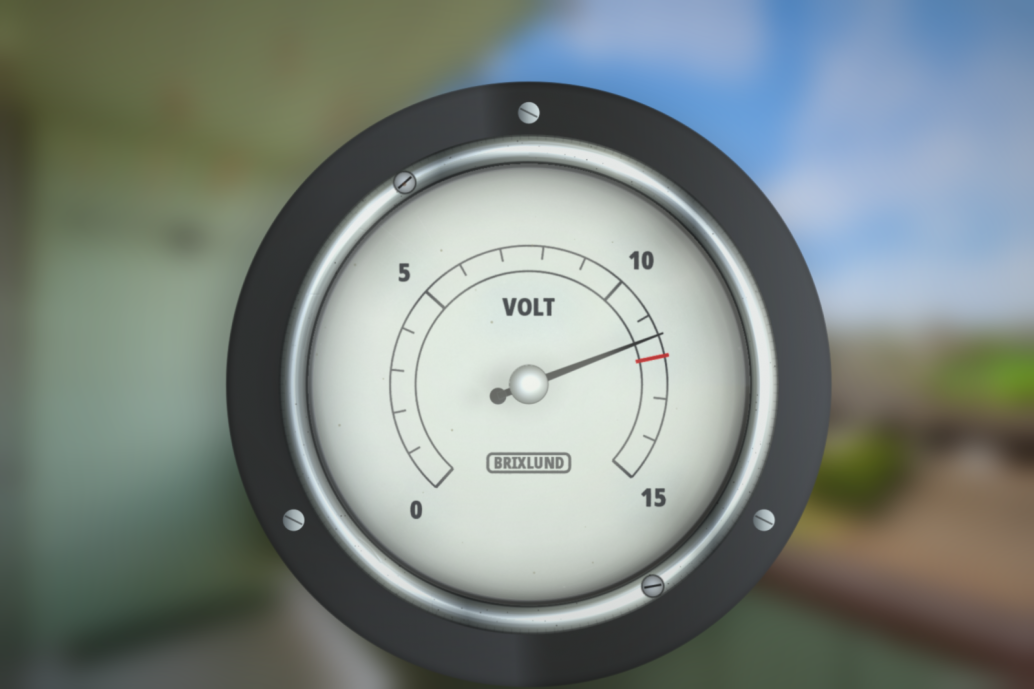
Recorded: 11.5,V
